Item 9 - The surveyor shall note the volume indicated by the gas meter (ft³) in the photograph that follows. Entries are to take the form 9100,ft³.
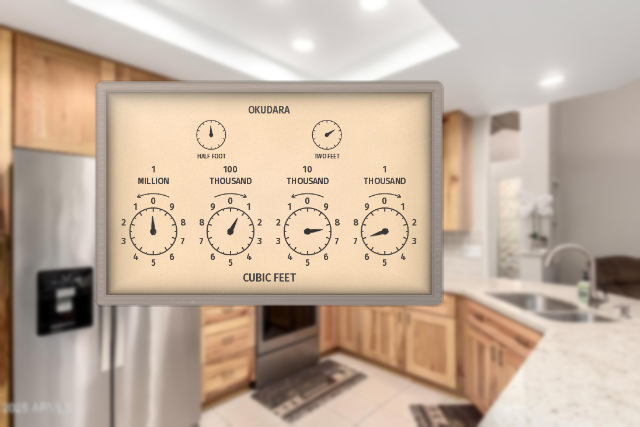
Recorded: 7700,ft³
